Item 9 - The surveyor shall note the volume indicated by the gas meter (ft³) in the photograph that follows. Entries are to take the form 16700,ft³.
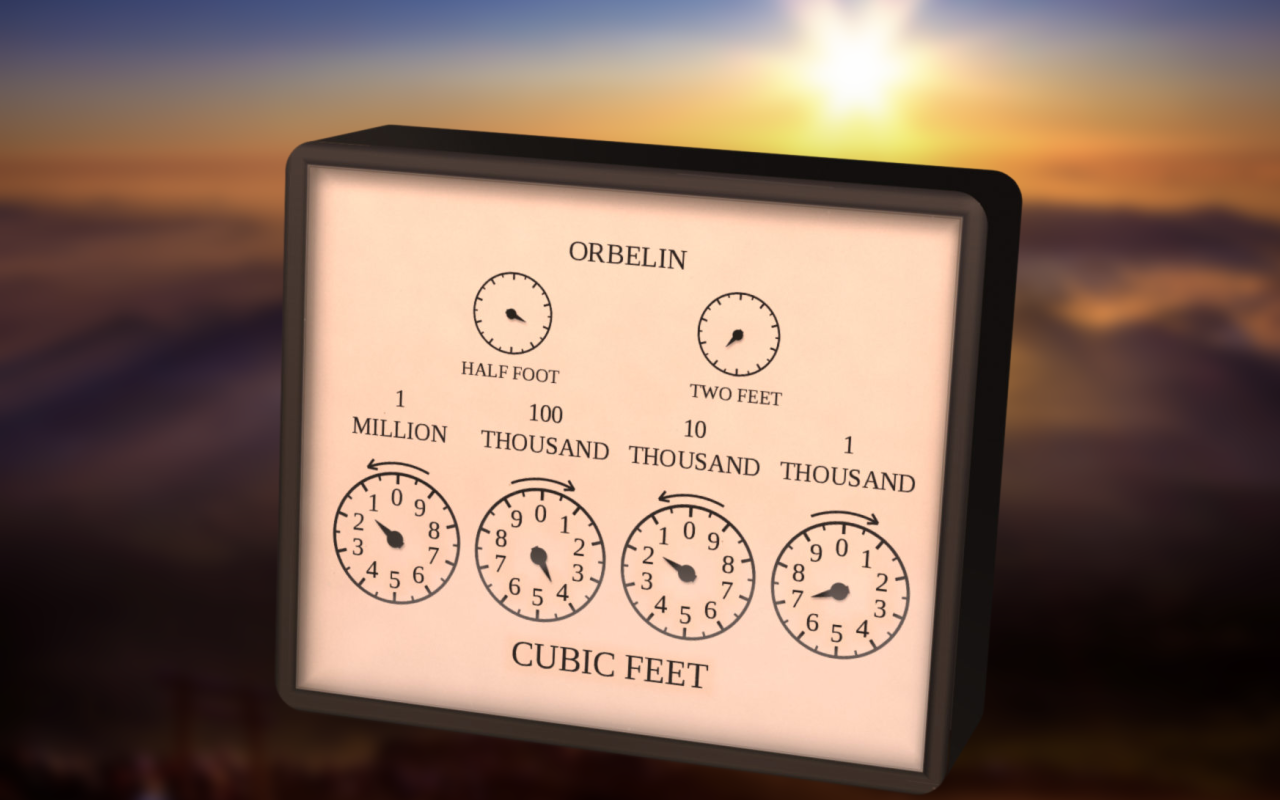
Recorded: 141700,ft³
